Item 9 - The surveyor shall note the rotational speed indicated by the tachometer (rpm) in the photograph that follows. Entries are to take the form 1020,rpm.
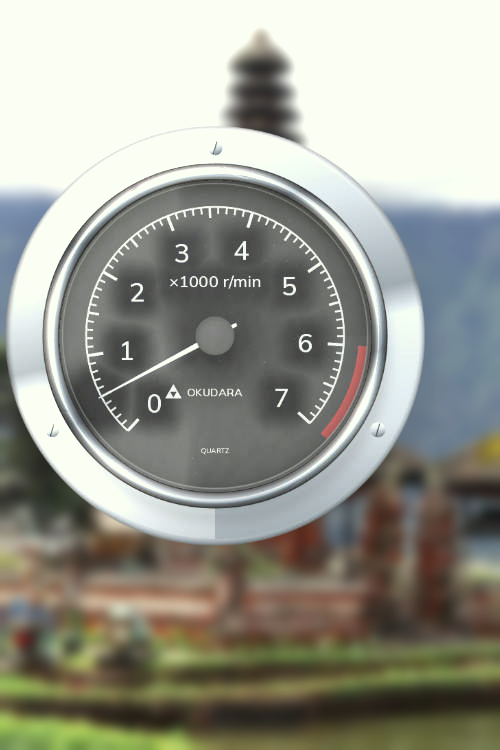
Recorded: 500,rpm
